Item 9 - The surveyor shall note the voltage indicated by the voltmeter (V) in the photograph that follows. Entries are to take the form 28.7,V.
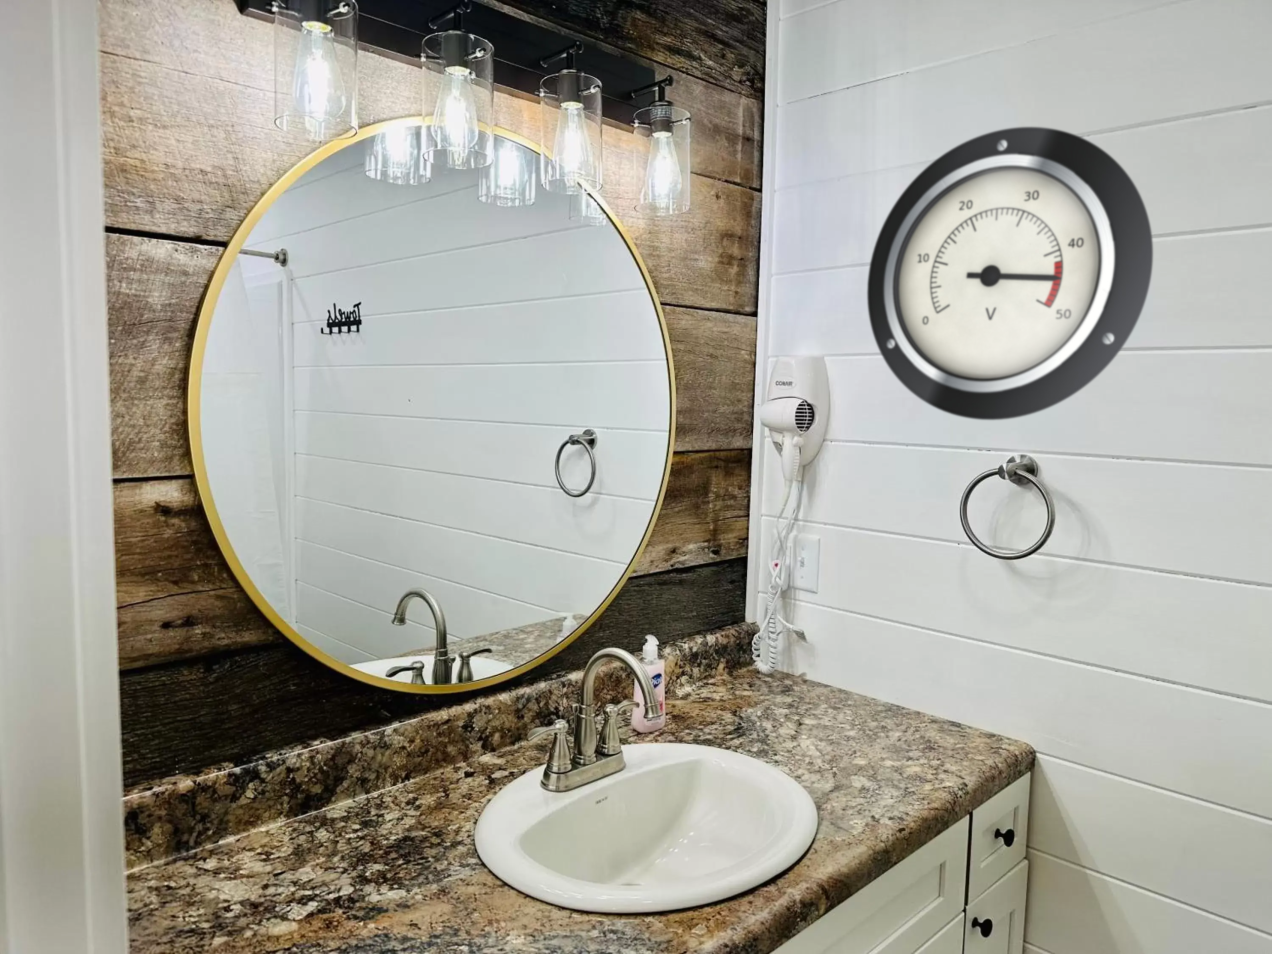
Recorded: 45,V
